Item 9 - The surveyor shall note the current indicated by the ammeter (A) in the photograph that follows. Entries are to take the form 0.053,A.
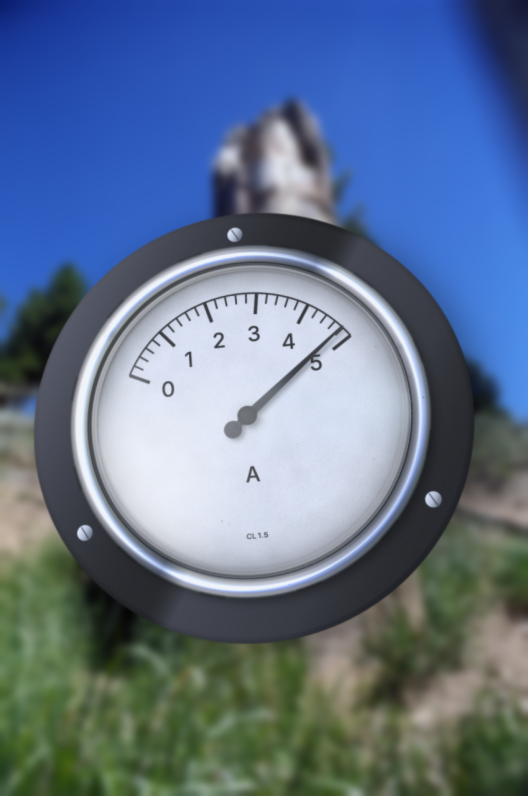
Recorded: 4.8,A
